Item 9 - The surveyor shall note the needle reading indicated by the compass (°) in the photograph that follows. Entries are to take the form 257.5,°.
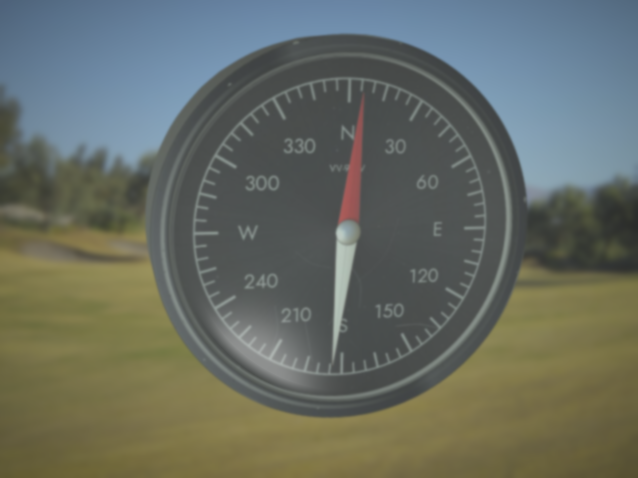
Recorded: 5,°
